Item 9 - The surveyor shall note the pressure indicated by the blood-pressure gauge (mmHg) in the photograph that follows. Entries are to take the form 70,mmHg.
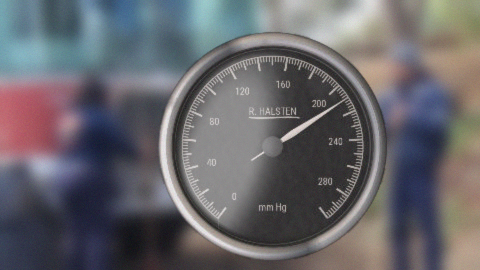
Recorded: 210,mmHg
